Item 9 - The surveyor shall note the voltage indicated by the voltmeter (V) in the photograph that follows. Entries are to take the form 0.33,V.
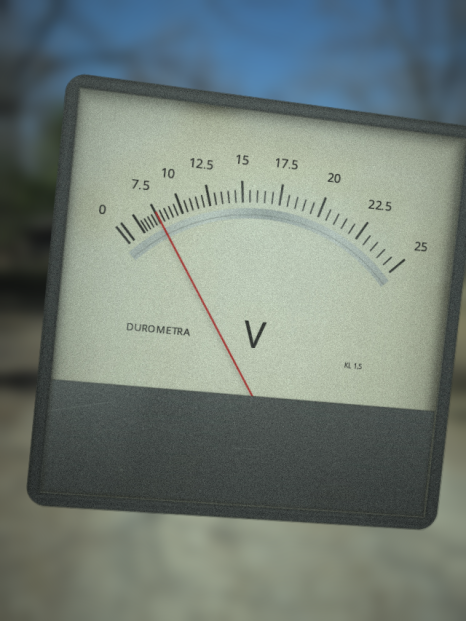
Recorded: 7.5,V
